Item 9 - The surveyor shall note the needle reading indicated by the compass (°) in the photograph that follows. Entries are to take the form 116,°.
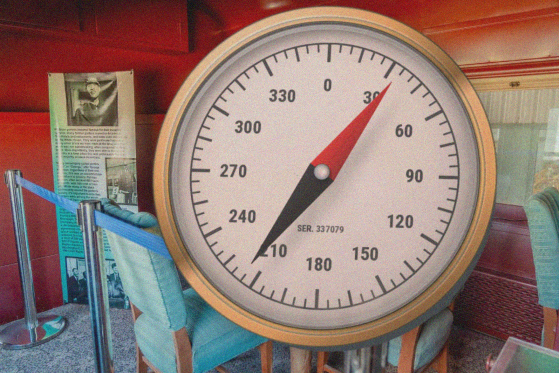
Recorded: 35,°
